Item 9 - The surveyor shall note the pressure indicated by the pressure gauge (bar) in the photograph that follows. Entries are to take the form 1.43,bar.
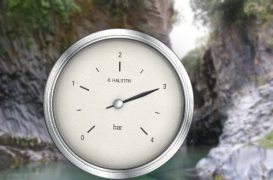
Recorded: 3,bar
